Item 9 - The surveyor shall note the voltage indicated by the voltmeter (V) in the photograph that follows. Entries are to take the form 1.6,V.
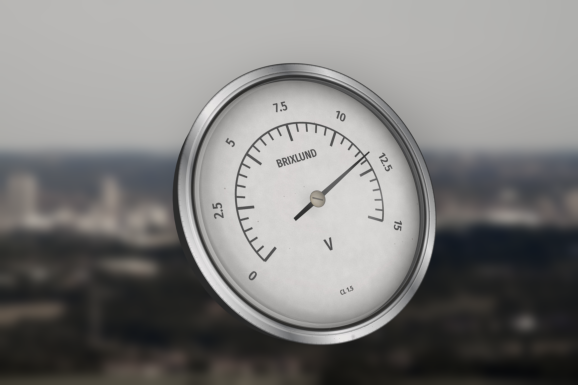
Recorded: 11.75,V
